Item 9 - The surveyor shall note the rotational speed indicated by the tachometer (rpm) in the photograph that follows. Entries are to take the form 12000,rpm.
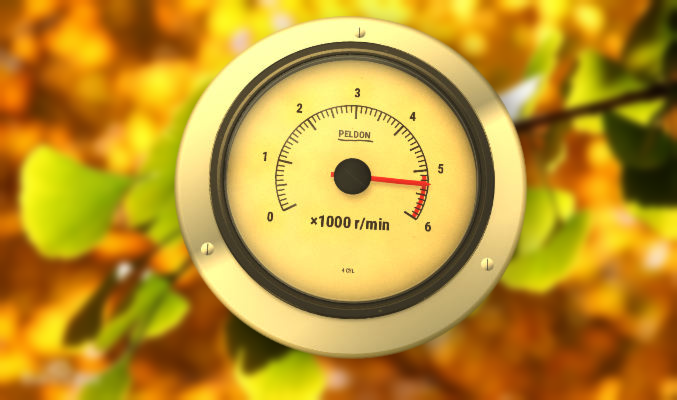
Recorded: 5300,rpm
